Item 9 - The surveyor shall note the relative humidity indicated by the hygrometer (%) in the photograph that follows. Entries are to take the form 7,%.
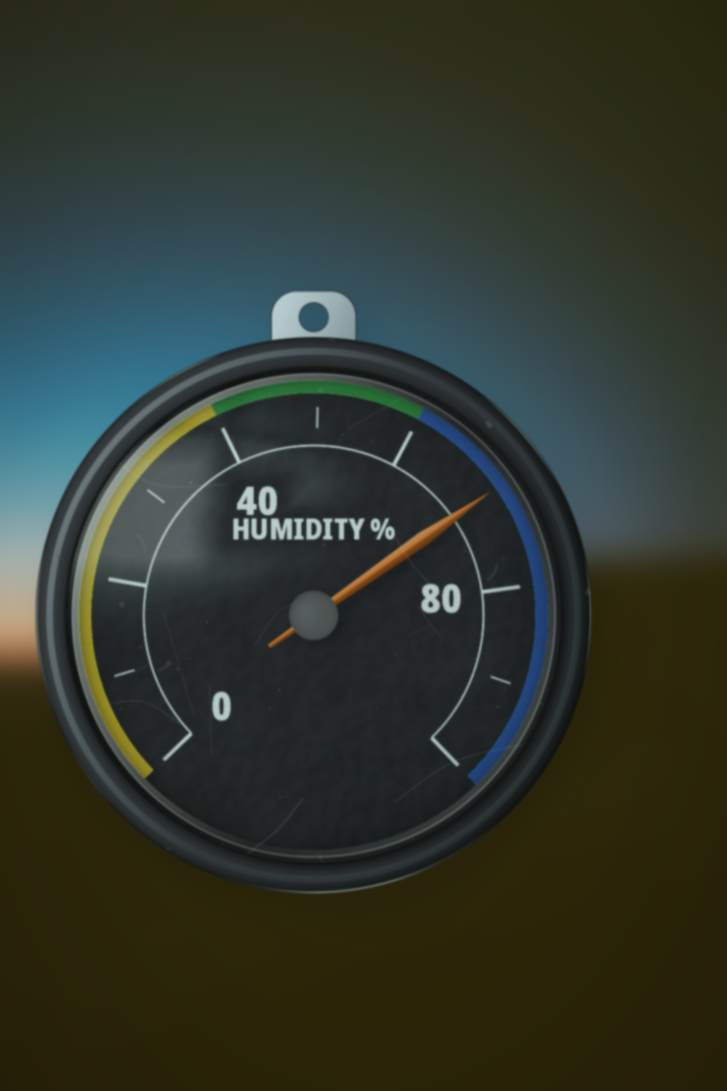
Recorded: 70,%
